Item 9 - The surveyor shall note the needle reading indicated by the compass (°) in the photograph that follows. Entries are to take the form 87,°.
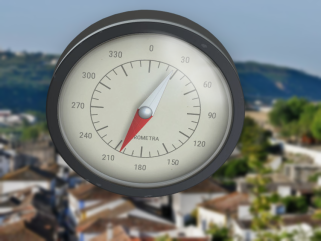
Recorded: 205,°
